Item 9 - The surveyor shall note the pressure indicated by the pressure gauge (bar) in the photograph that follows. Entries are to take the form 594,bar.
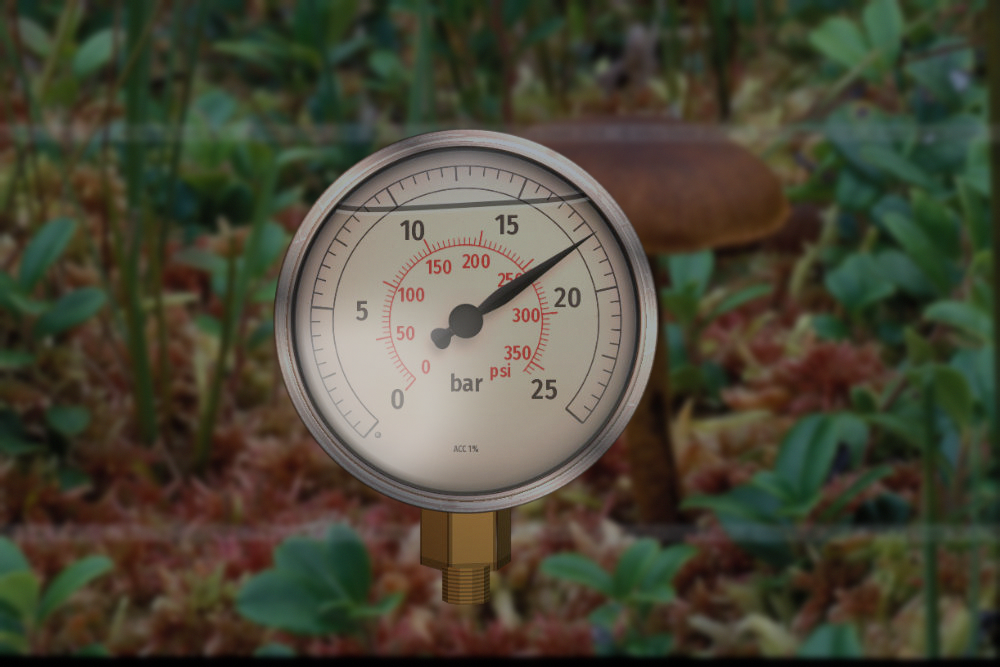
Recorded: 18,bar
